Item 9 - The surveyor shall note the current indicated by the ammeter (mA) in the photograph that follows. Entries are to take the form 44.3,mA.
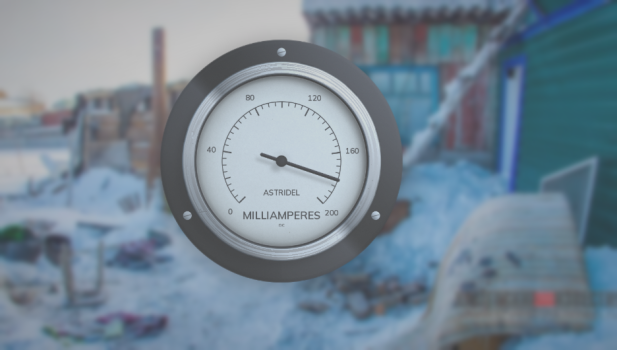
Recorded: 180,mA
